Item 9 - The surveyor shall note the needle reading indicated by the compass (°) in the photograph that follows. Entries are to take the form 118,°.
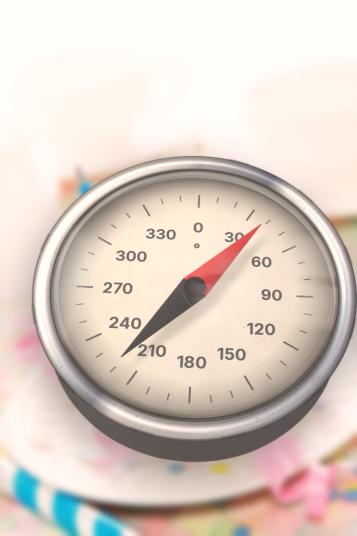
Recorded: 40,°
